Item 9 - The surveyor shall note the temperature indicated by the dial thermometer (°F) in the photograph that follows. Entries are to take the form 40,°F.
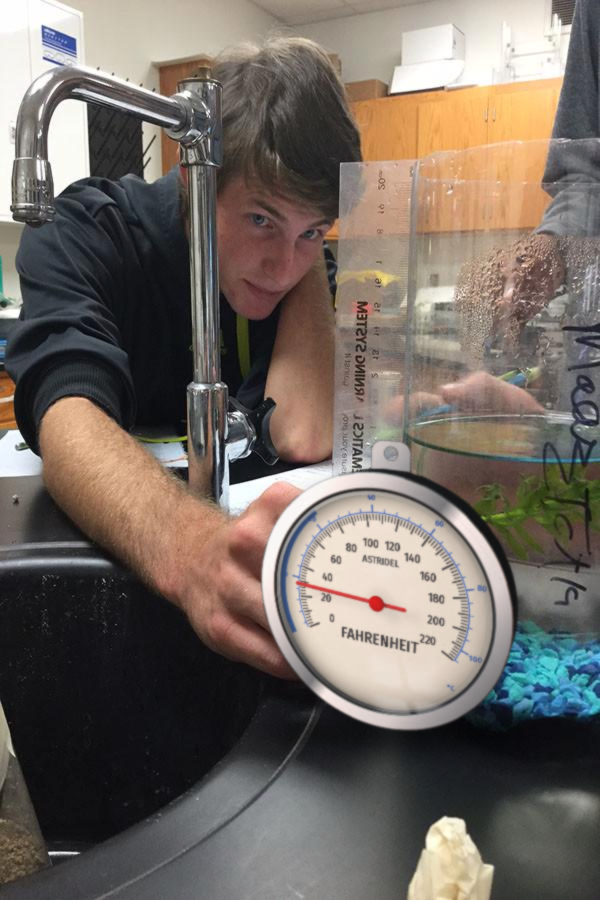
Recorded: 30,°F
